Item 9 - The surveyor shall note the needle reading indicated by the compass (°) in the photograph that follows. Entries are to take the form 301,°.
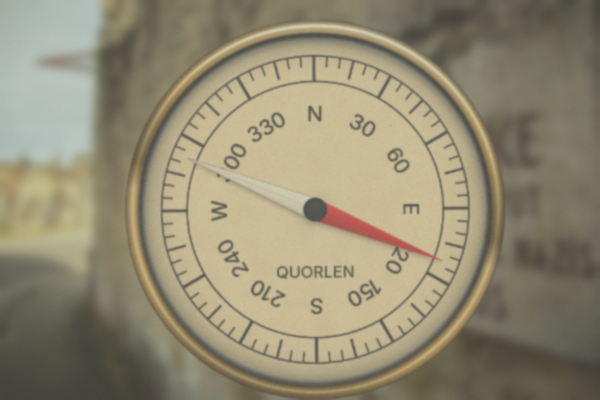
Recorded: 112.5,°
